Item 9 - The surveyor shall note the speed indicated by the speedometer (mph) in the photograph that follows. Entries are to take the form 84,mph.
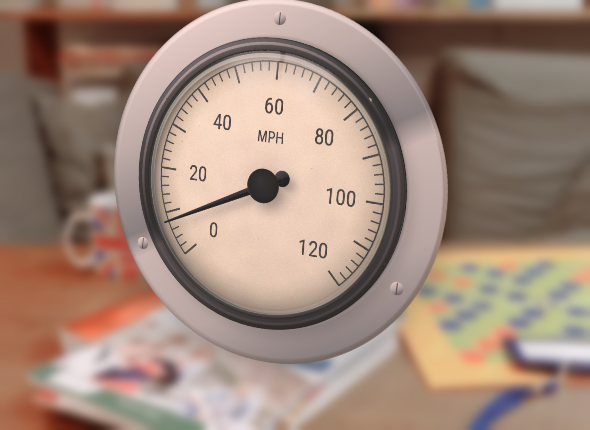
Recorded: 8,mph
